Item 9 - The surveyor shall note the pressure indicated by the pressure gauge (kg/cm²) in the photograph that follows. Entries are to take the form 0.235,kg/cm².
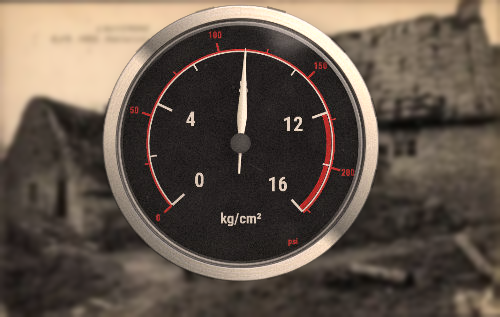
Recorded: 8,kg/cm²
